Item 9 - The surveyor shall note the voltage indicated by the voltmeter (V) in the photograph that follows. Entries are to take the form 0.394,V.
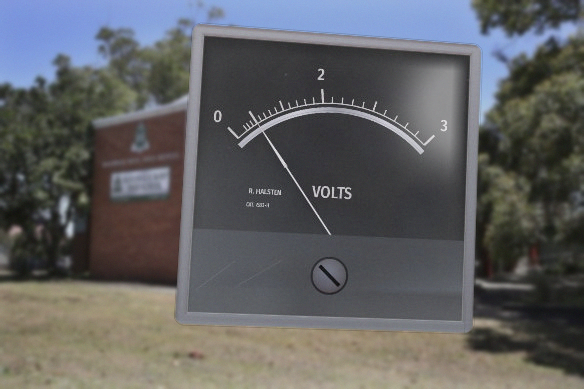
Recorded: 1,V
